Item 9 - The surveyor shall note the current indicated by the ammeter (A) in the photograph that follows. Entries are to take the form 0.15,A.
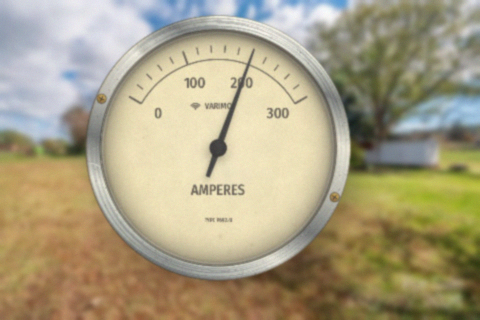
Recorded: 200,A
